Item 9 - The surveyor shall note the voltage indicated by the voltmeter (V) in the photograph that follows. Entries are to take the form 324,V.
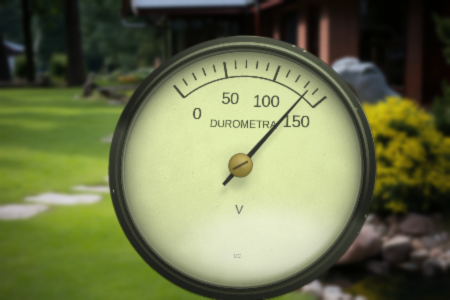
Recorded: 135,V
